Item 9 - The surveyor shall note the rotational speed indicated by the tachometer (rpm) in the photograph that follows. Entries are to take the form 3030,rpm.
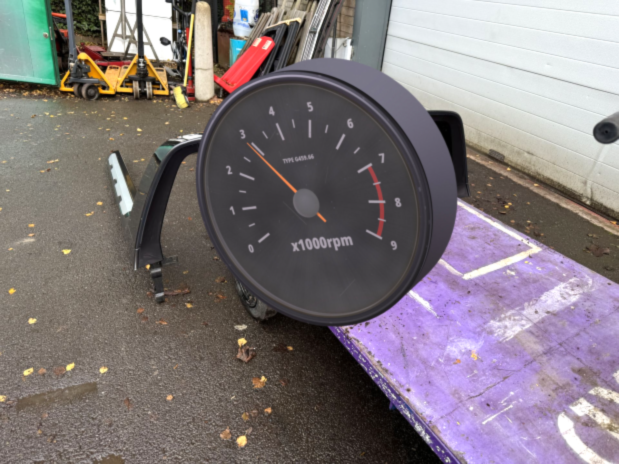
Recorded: 3000,rpm
